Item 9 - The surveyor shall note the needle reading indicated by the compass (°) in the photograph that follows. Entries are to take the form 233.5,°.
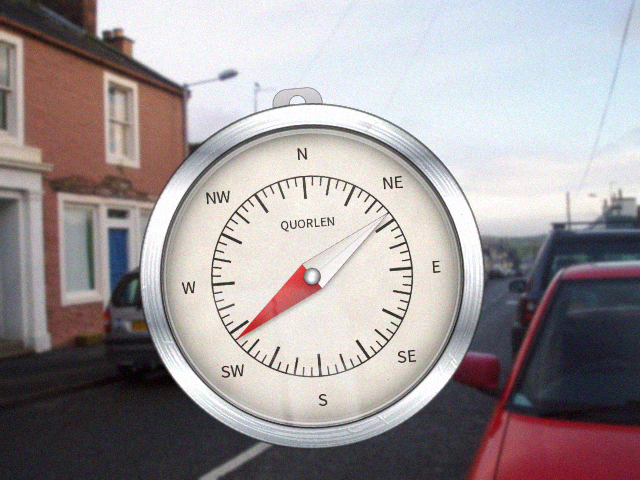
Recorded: 235,°
